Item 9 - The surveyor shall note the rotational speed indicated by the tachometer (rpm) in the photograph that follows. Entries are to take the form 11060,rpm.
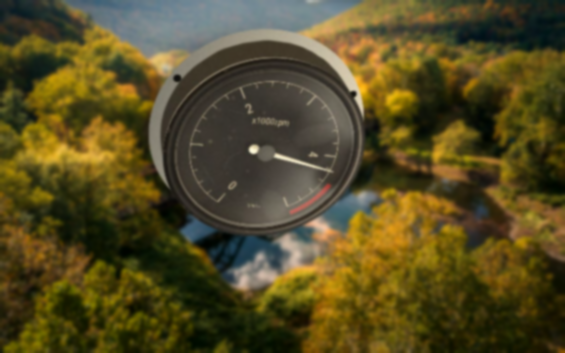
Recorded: 4200,rpm
